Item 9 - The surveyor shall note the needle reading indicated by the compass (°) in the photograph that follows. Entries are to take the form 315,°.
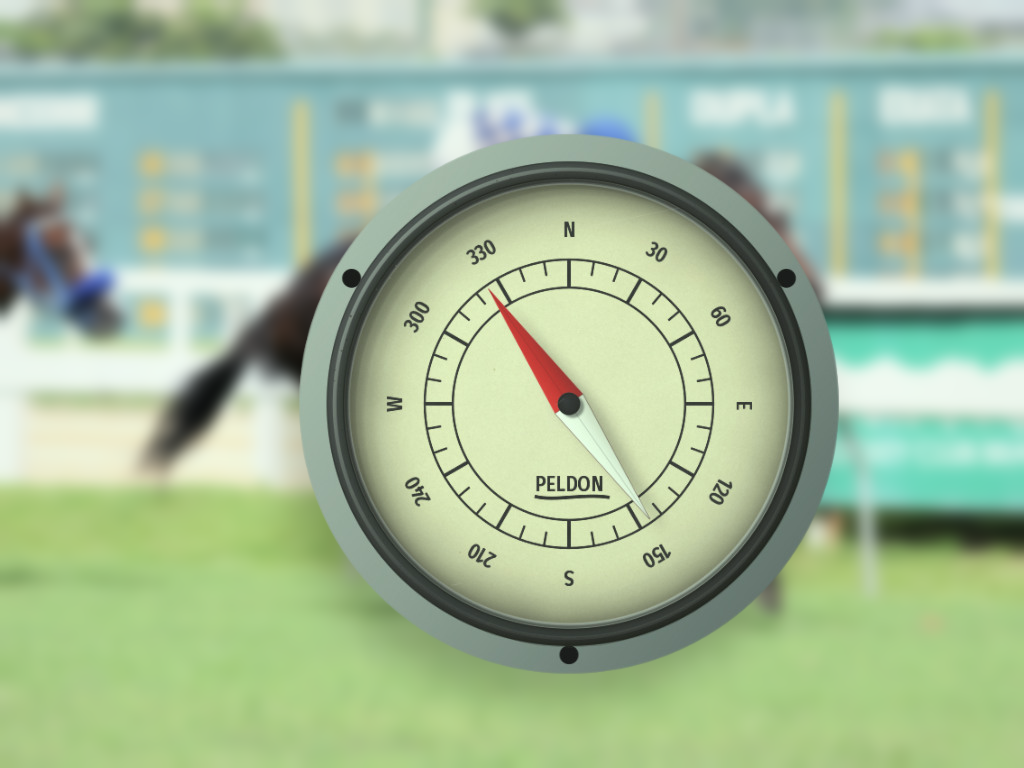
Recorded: 325,°
